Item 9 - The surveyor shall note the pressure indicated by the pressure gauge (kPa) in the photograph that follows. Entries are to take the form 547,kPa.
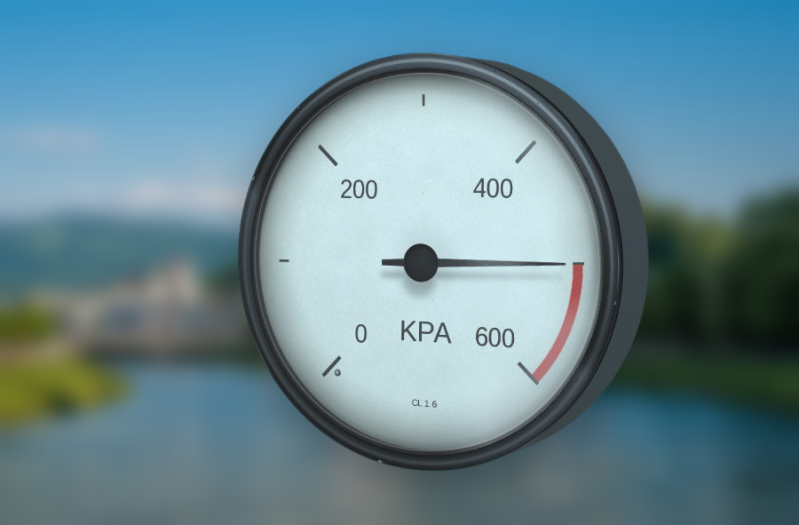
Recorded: 500,kPa
